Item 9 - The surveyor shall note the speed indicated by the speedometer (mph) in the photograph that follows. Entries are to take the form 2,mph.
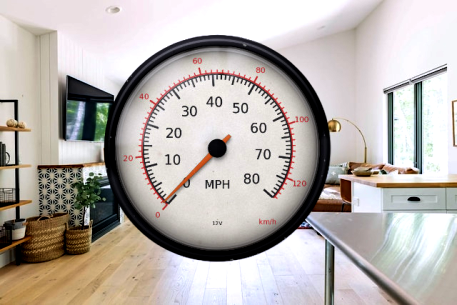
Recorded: 1,mph
